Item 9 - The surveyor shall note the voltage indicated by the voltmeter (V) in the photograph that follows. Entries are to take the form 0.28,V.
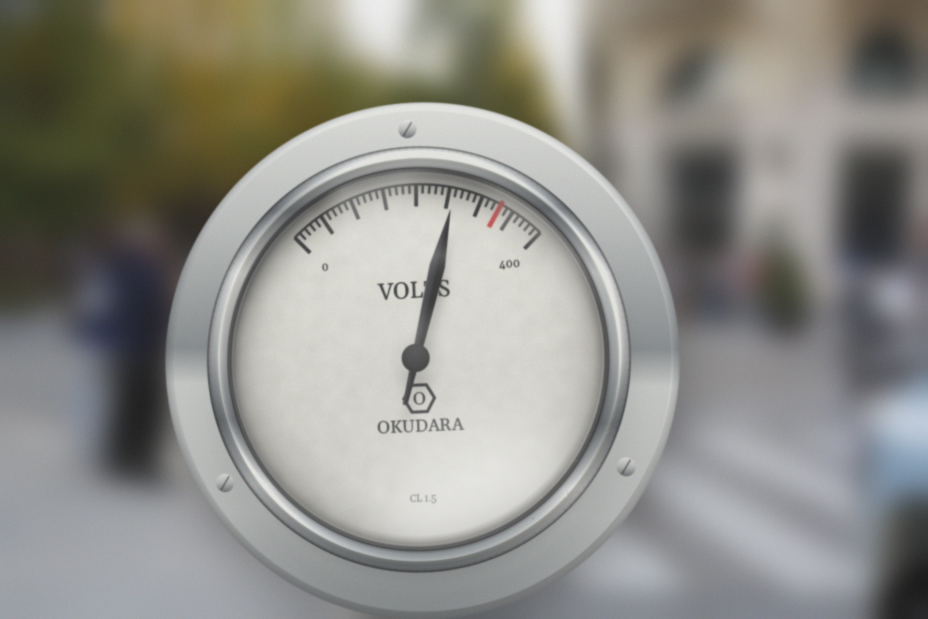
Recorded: 260,V
